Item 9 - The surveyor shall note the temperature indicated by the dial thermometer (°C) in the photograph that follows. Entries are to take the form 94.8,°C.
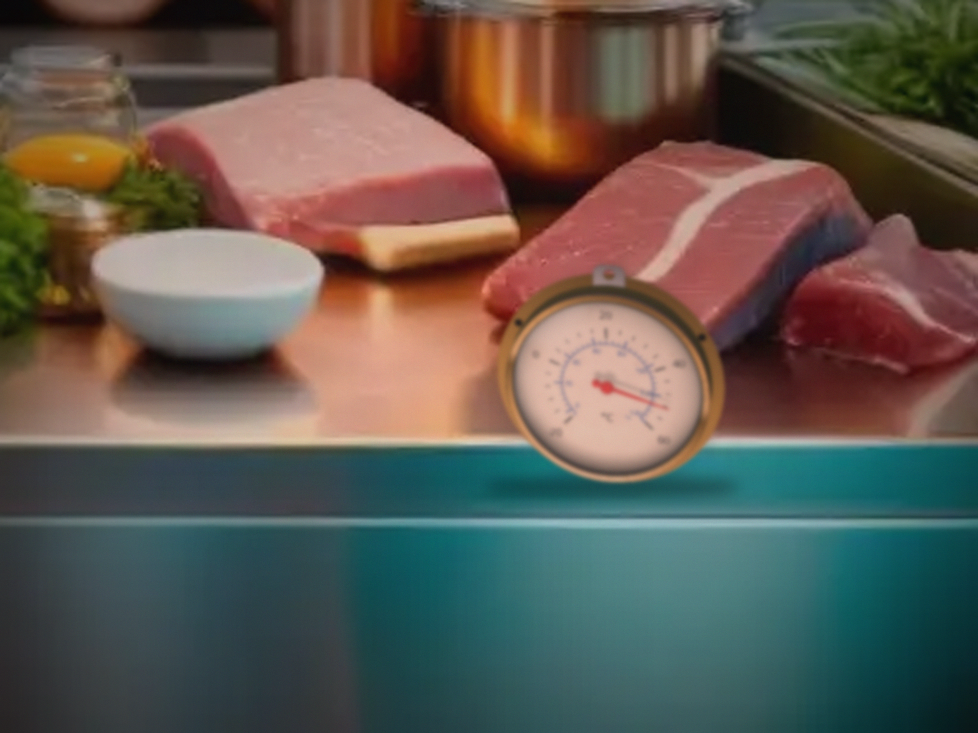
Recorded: 52,°C
